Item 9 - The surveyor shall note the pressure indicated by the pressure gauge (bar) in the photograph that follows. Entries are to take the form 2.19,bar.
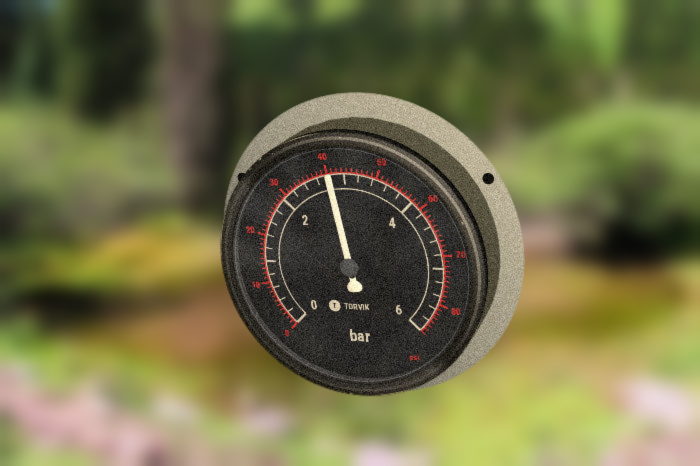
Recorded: 2.8,bar
